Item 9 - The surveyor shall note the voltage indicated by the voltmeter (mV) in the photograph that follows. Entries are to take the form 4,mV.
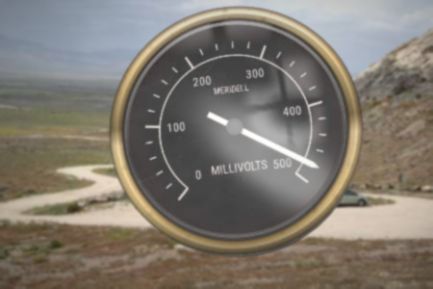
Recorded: 480,mV
